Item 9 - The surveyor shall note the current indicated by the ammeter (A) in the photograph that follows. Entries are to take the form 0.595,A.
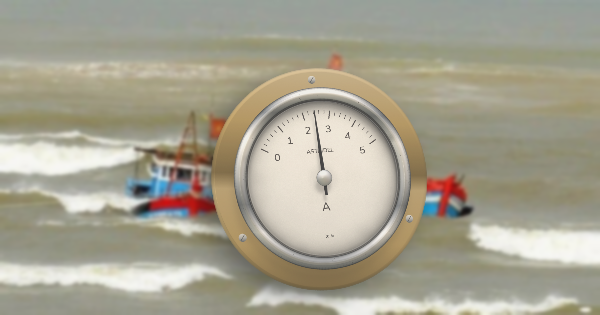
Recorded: 2.4,A
